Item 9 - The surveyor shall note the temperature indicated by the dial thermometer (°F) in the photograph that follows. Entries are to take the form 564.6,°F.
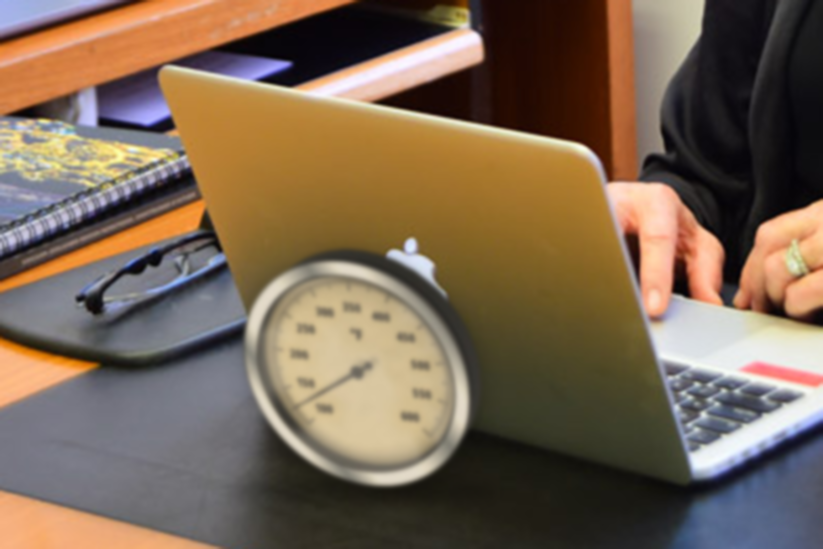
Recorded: 125,°F
